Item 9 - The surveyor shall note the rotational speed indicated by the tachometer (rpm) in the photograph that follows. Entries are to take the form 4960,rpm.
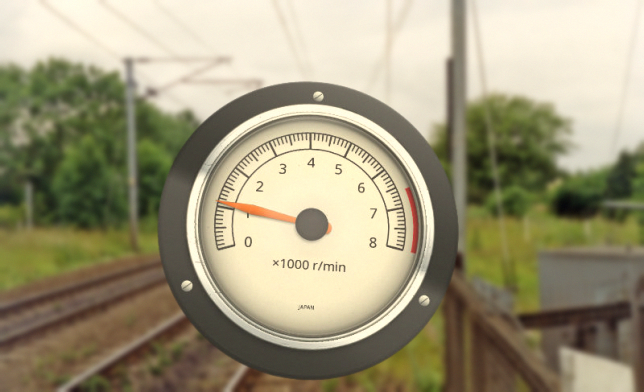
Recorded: 1100,rpm
